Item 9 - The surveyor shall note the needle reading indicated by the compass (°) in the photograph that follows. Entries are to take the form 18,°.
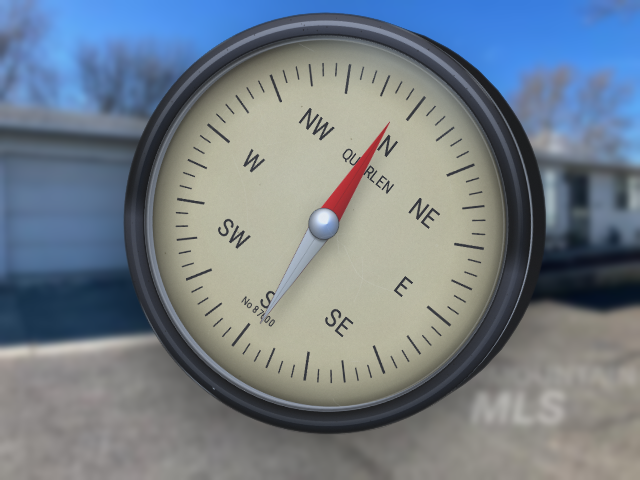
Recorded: 355,°
